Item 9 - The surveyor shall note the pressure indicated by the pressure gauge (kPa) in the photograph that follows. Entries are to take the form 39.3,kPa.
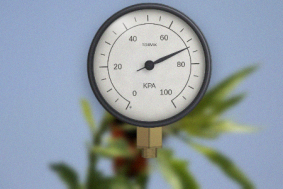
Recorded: 72.5,kPa
